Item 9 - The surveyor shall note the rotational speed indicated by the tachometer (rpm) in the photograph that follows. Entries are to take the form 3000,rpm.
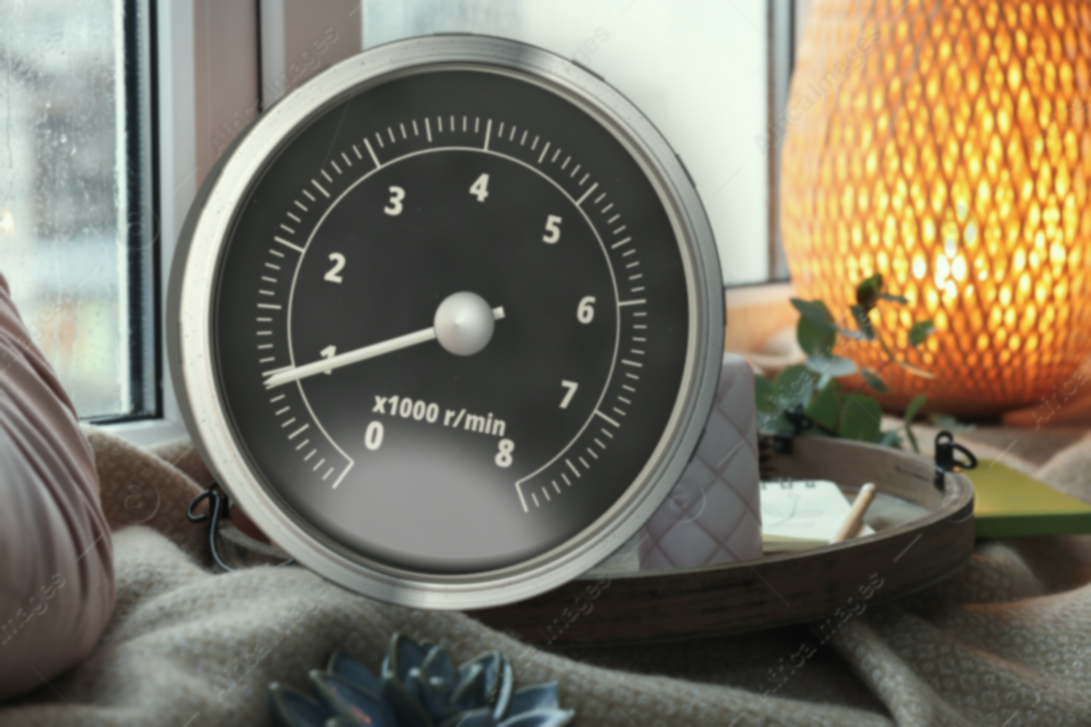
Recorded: 950,rpm
